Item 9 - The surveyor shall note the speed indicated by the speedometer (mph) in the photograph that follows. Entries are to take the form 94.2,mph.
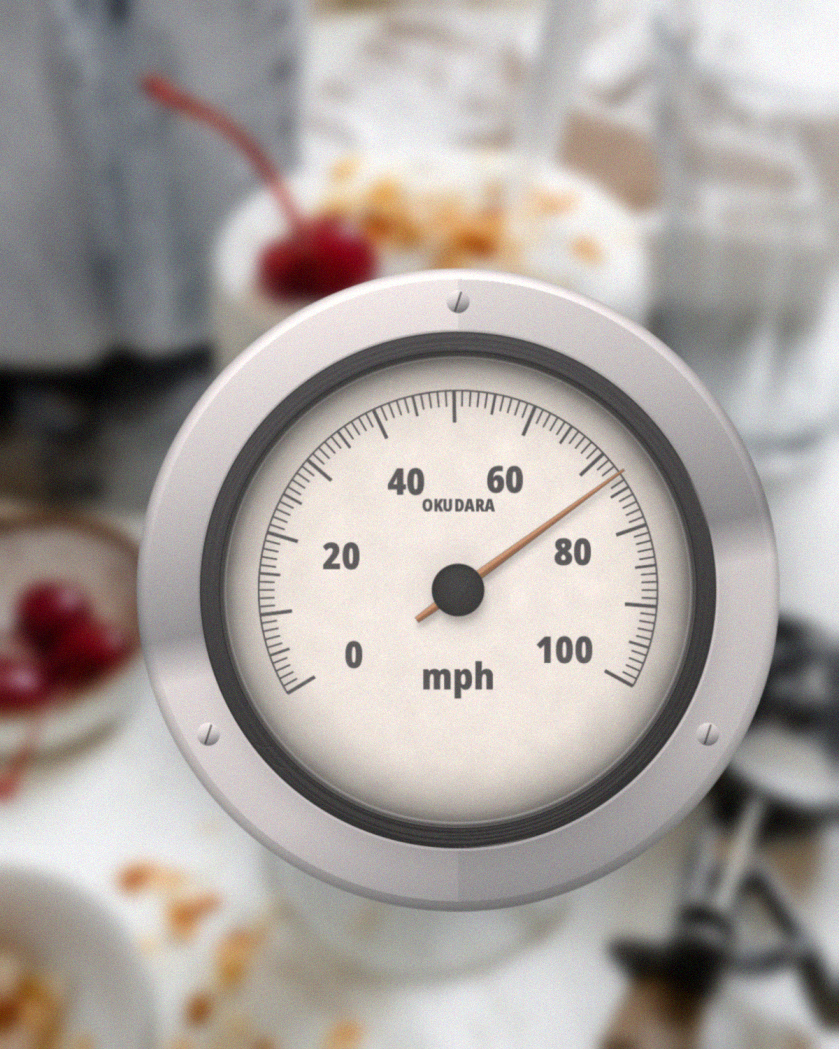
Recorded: 73,mph
